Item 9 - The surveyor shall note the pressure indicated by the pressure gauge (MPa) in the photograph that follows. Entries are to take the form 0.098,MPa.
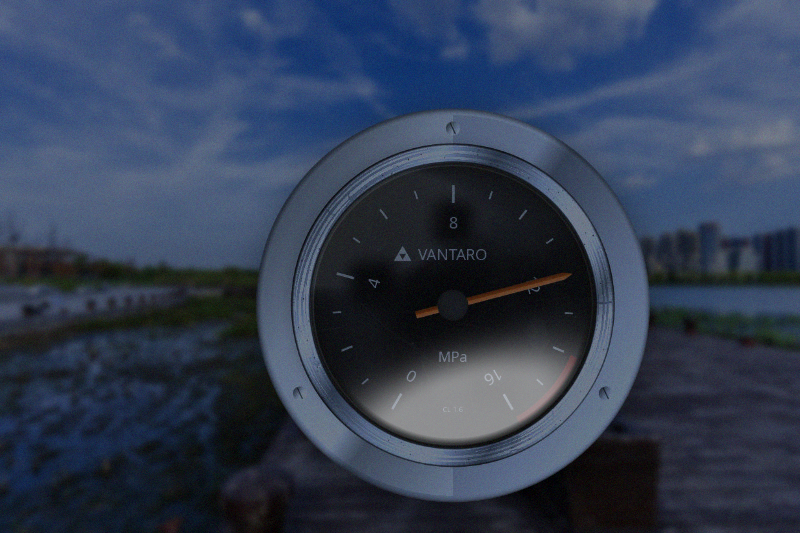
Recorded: 12,MPa
